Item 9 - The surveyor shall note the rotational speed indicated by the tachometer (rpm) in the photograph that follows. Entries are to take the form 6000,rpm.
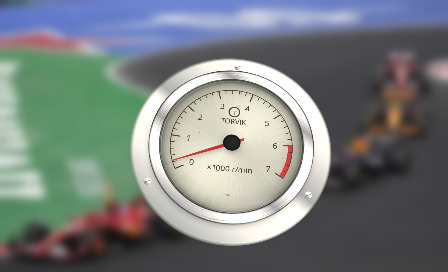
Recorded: 200,rpm
